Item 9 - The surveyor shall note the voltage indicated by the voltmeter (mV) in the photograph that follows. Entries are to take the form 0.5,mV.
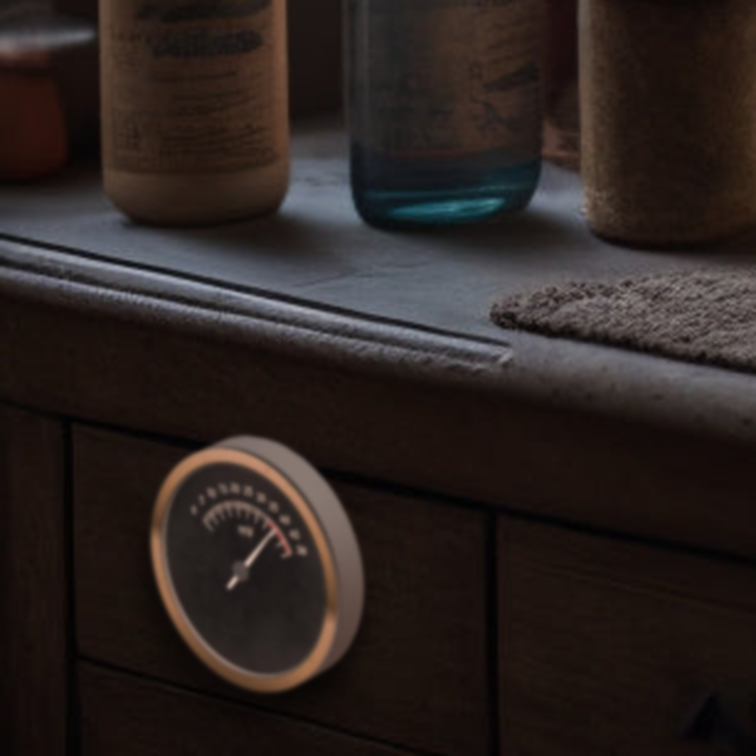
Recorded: 40,mV
